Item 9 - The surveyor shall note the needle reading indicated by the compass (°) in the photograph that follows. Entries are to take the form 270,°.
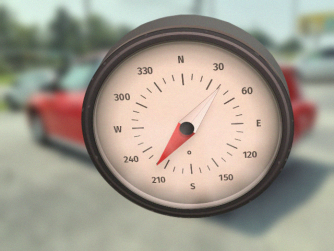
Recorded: 220,°
